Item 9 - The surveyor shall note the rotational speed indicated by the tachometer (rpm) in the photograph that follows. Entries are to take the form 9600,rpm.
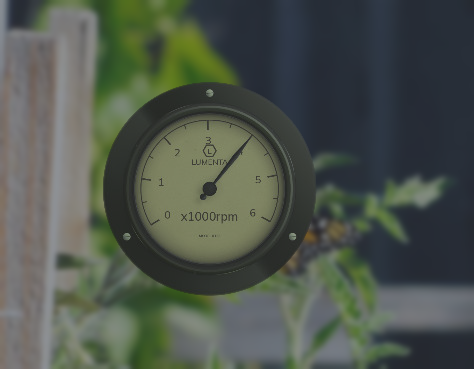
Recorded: 4000,rpm
